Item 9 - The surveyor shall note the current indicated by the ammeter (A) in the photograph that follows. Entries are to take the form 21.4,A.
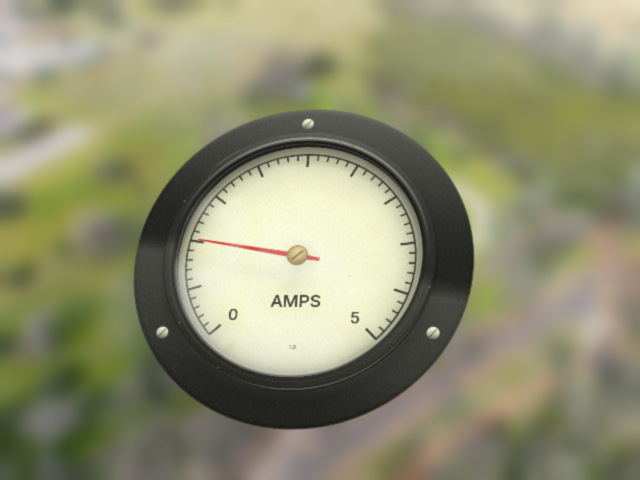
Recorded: 1,A
